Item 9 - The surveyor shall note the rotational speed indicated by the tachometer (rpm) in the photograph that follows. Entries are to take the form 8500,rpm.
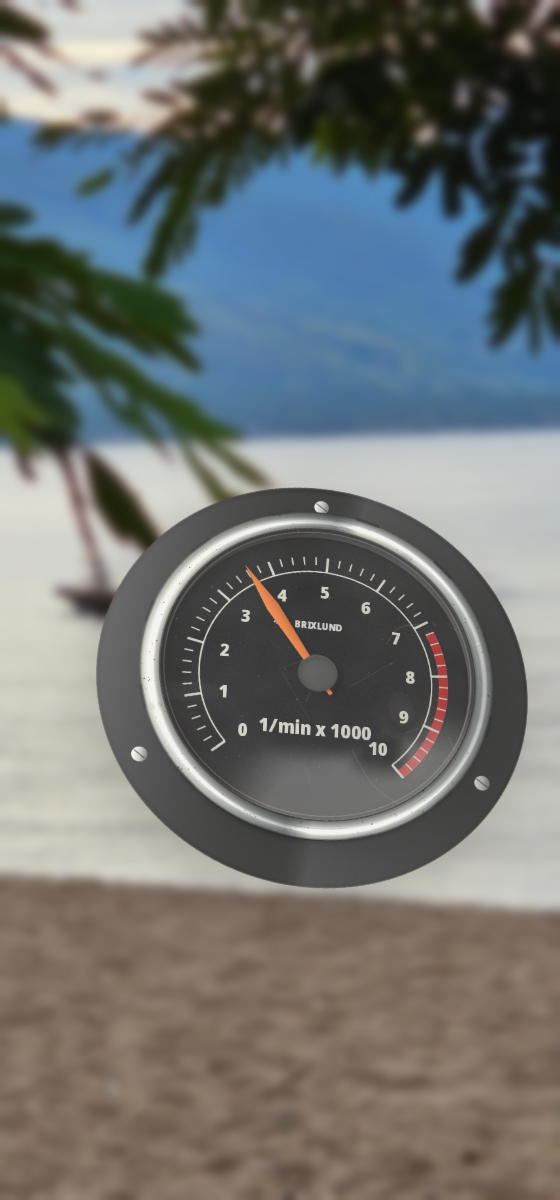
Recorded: 3600,rpm
